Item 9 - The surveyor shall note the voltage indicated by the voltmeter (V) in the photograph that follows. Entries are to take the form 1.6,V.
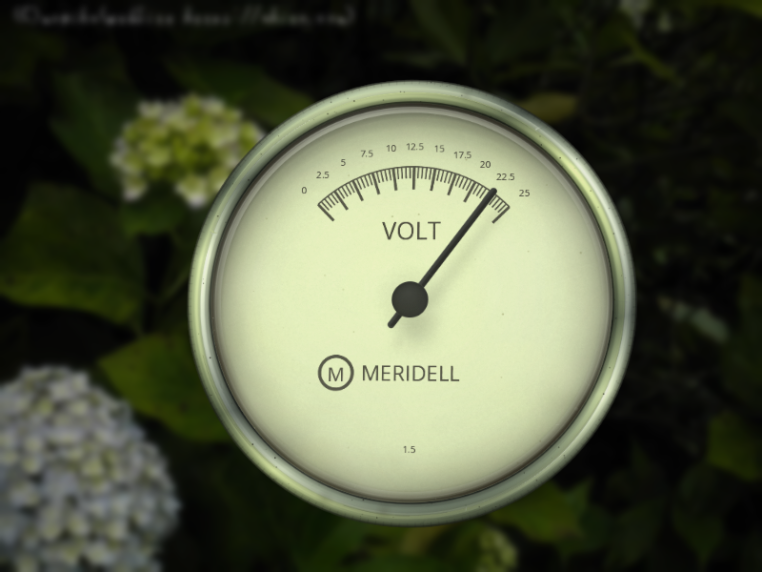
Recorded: 22.5,V
